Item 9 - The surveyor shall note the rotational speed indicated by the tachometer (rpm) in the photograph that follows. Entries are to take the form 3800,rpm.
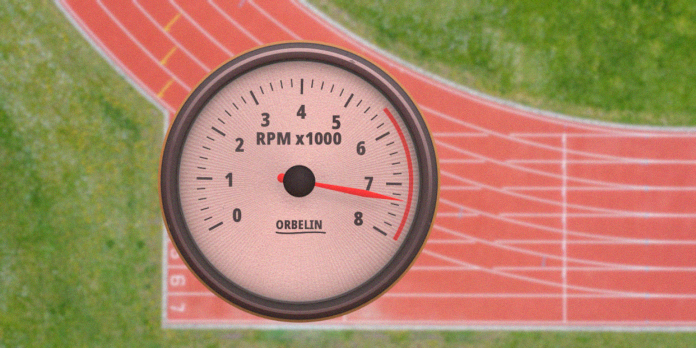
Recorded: 7300,rpm
